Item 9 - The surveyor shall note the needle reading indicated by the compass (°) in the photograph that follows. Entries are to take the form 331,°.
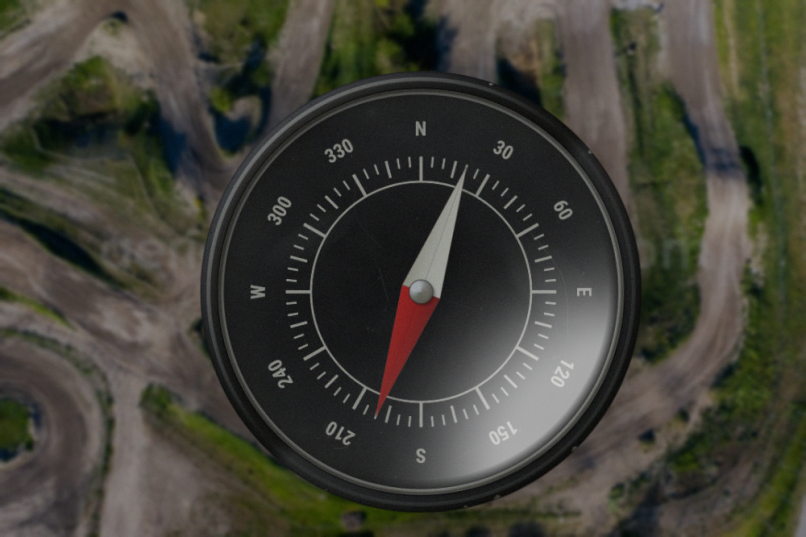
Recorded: 200,°
